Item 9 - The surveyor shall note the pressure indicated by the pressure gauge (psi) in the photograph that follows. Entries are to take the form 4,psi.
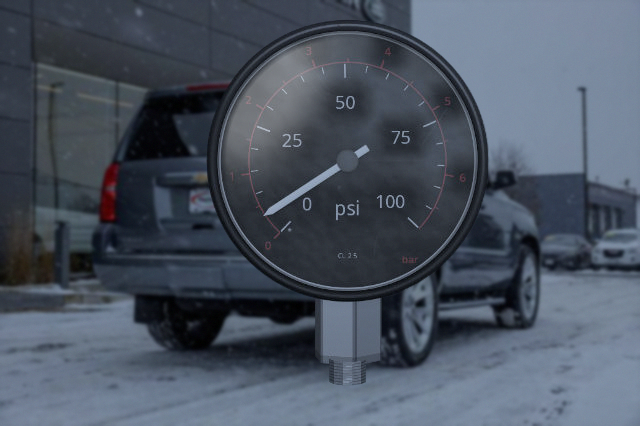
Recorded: 5,psi
